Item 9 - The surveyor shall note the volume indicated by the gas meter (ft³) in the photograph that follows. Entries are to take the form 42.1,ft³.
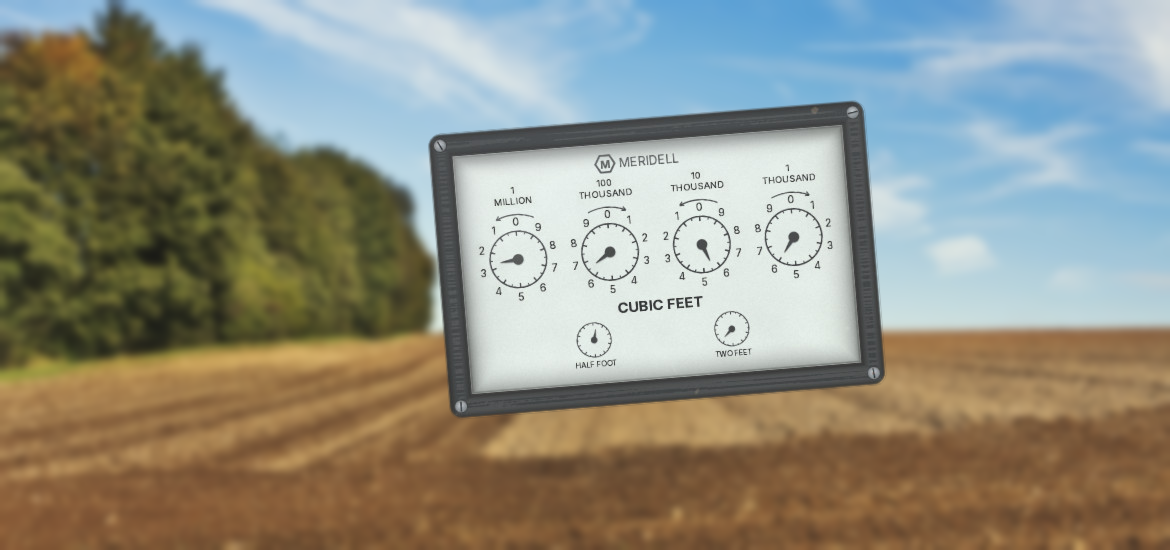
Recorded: 265600,ft³
